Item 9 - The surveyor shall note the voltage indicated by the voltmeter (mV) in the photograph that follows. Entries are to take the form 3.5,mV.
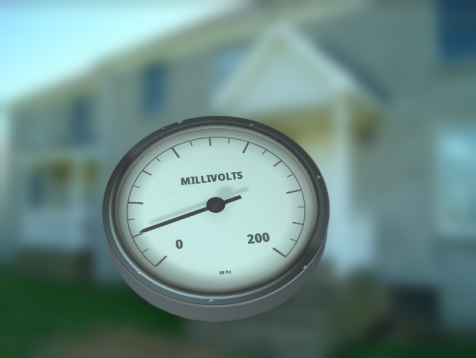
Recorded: 20,mV
